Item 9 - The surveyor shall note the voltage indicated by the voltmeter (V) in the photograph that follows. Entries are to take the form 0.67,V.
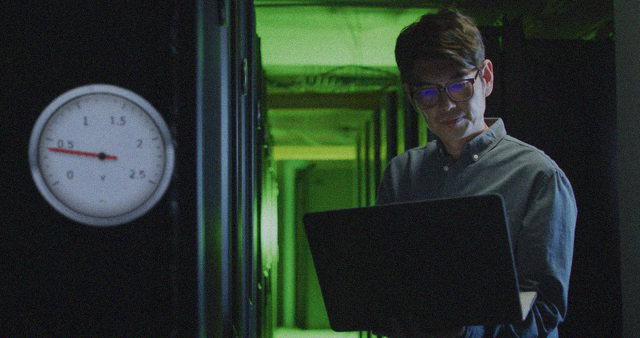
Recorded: 0.4,V
